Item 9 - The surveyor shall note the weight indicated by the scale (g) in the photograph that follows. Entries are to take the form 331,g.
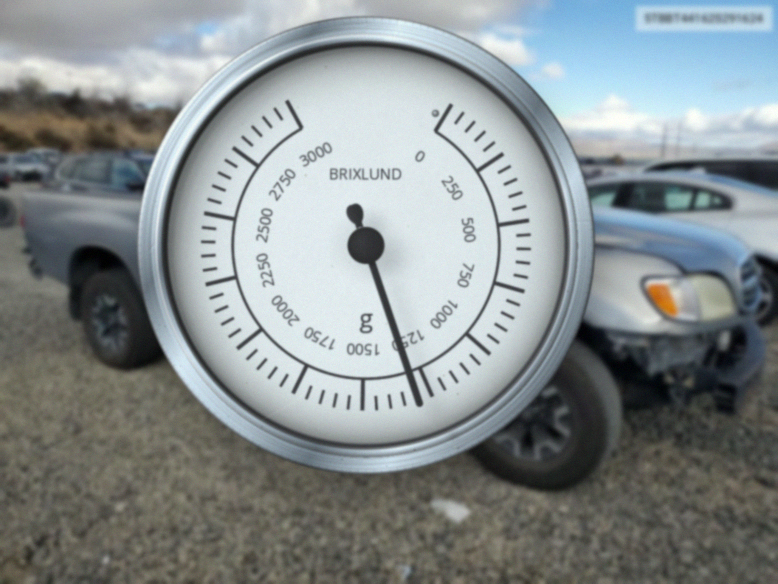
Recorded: 1300,g
